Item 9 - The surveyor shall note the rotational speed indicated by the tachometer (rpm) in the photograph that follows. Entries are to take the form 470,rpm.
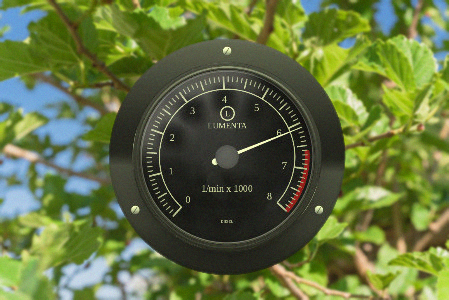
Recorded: 6100,rpm
